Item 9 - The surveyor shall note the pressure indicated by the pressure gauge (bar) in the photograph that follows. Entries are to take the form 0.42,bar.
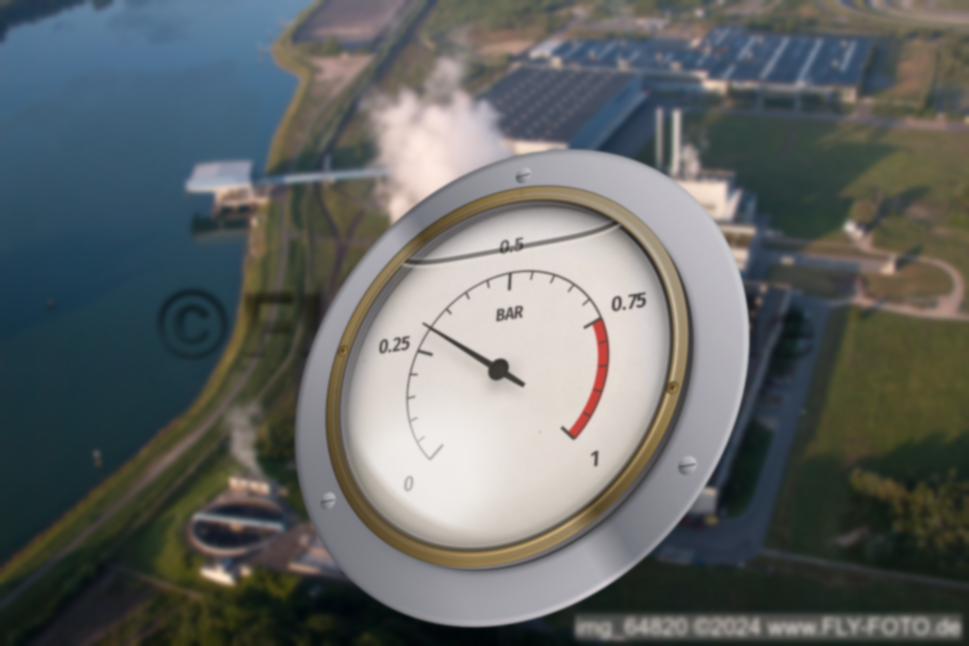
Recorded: 0.3,bar
